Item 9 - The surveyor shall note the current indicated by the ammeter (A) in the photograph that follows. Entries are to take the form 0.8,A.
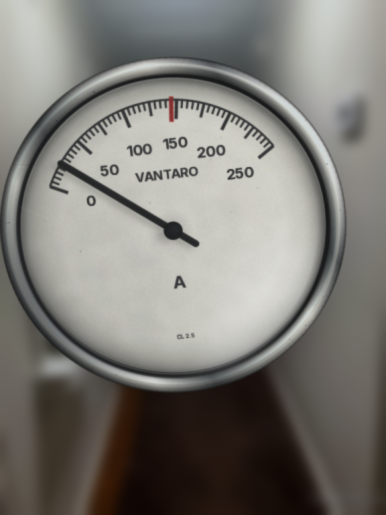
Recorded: 25,A
